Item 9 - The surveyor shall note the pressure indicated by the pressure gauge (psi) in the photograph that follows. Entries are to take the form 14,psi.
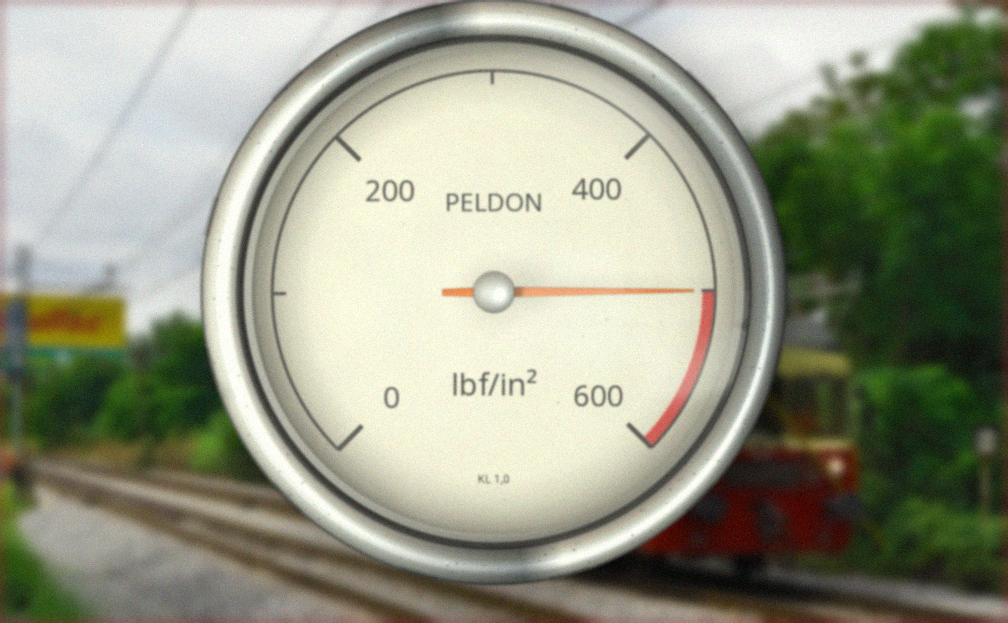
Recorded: 500,psi
